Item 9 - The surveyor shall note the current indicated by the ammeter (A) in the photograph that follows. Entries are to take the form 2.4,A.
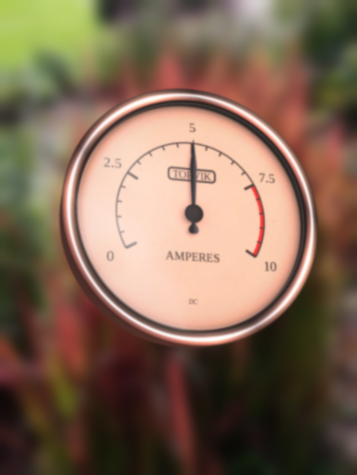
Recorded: 5,A
